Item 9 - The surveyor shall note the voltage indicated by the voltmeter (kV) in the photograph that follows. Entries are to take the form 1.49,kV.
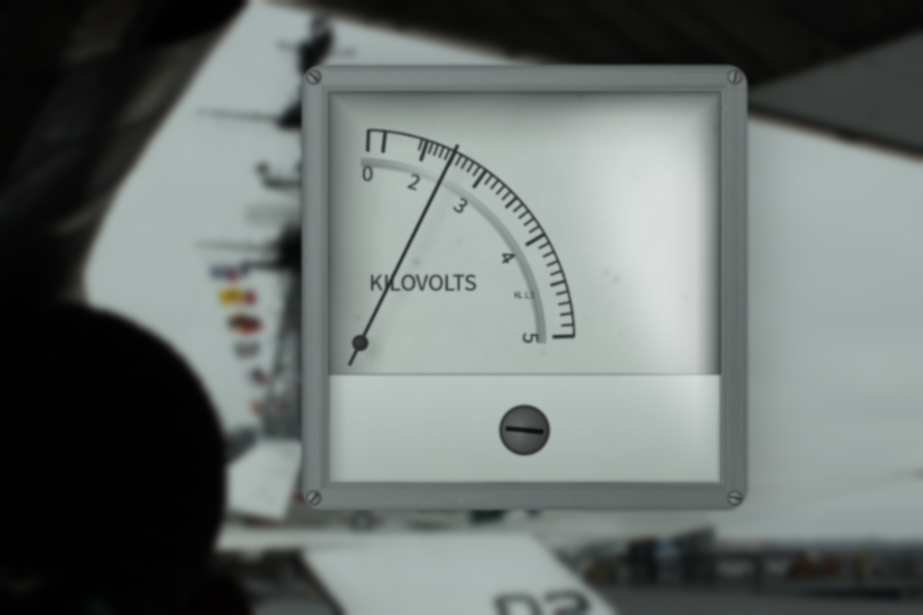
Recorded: 2.5,kV
